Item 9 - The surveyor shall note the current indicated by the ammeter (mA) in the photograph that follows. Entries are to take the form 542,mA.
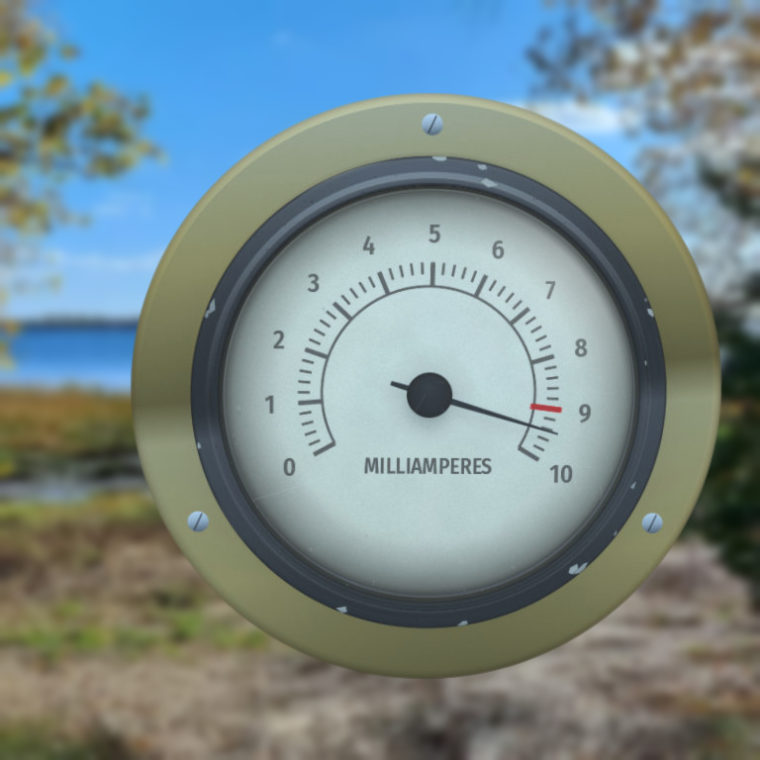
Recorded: 9.4,mA
